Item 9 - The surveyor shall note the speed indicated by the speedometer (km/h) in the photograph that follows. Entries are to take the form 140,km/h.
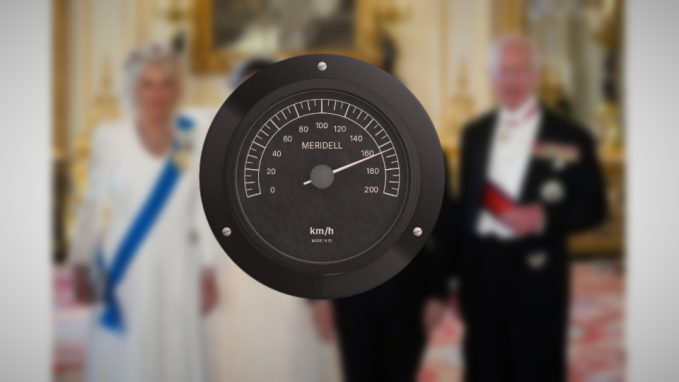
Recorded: 165,km/h
